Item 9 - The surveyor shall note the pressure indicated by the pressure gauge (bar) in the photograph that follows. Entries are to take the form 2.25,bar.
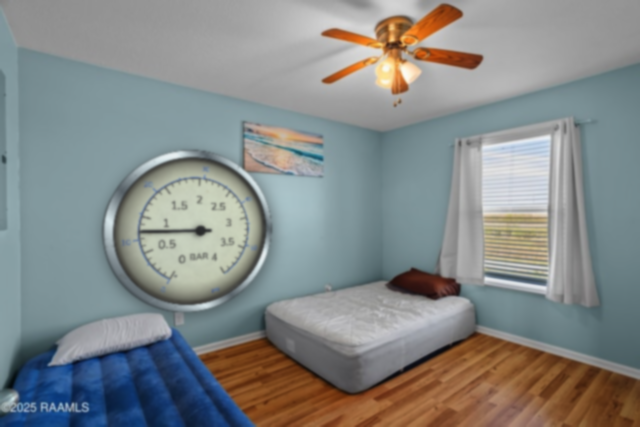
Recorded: 0.8,bar
